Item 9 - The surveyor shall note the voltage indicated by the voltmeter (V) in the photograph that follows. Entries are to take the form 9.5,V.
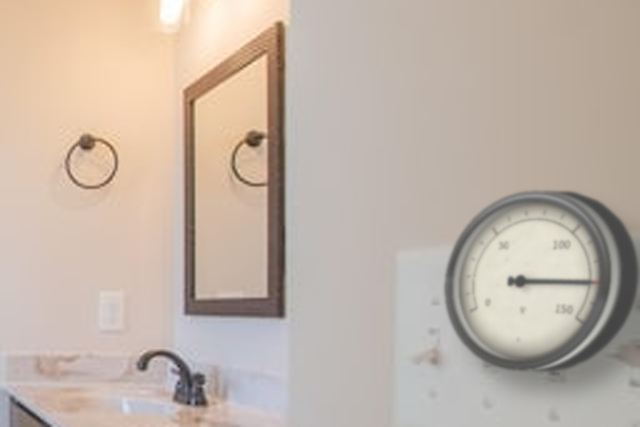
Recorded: 130,V
